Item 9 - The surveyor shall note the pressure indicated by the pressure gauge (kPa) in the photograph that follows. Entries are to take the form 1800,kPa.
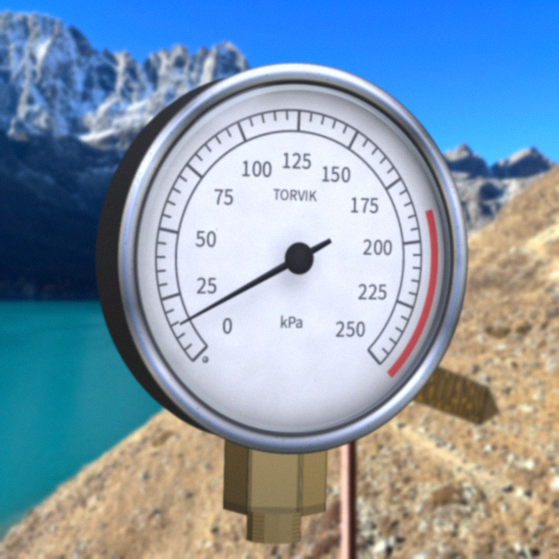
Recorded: 15,kPa
